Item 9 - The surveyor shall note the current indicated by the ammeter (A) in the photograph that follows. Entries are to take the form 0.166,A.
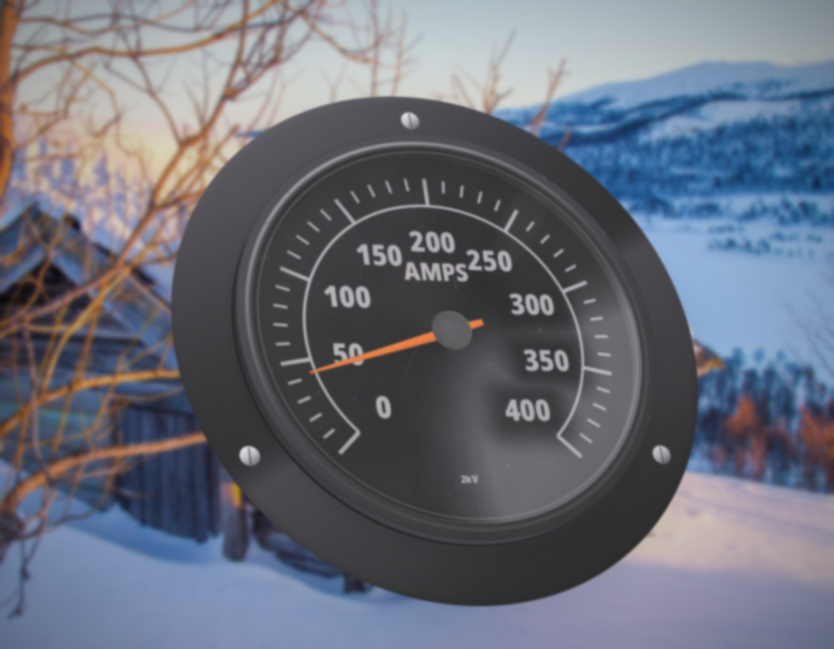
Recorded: 40,A
